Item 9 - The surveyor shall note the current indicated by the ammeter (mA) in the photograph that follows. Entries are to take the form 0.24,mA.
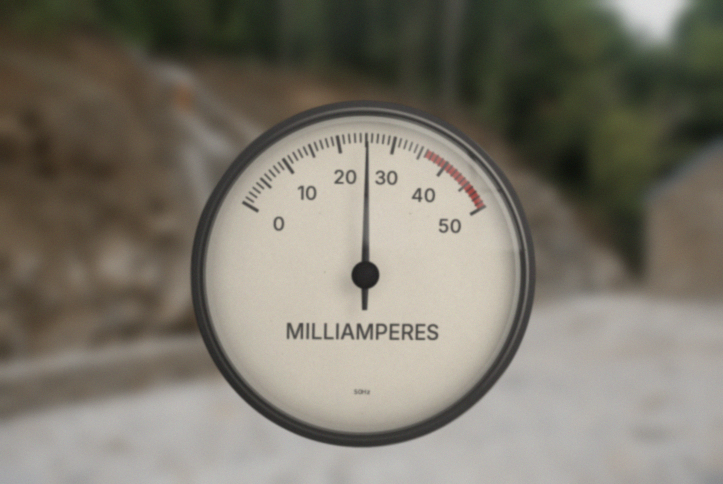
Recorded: 25,mA
